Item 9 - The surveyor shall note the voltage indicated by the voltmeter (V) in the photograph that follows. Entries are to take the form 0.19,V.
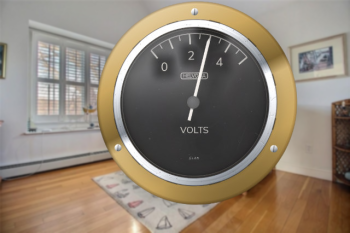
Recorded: 3,V
